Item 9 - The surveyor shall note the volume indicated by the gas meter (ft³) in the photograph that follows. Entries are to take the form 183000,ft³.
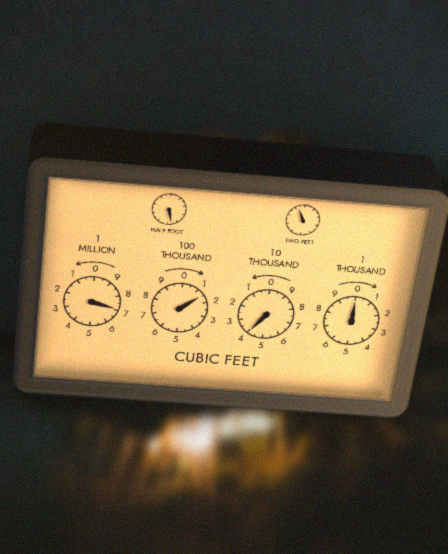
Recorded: 714000,ft³
